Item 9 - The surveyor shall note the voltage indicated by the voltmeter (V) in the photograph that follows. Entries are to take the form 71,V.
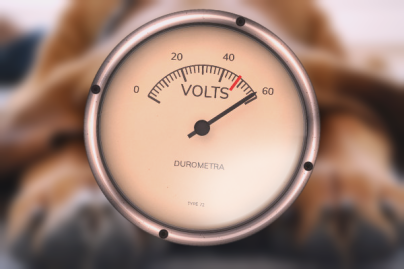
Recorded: 58,V
